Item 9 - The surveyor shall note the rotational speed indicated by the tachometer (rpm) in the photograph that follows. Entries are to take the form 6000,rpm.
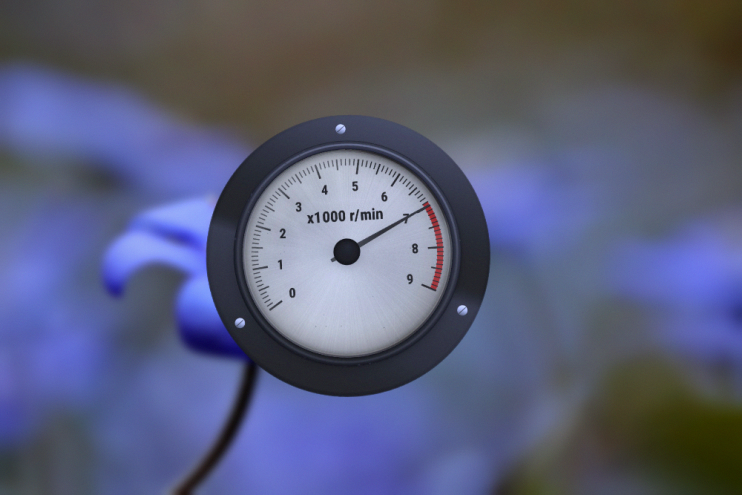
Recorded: 7000,rpm
